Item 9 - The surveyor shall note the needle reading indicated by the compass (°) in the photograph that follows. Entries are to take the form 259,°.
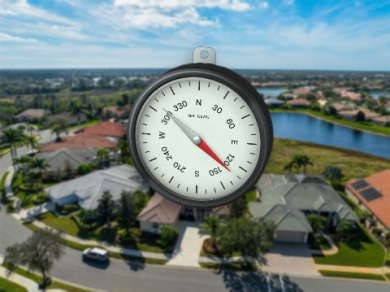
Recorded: 130,°
